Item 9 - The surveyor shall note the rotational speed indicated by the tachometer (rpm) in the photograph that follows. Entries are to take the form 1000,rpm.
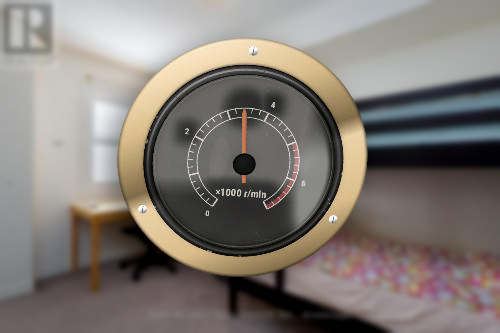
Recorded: 3400,rpm
